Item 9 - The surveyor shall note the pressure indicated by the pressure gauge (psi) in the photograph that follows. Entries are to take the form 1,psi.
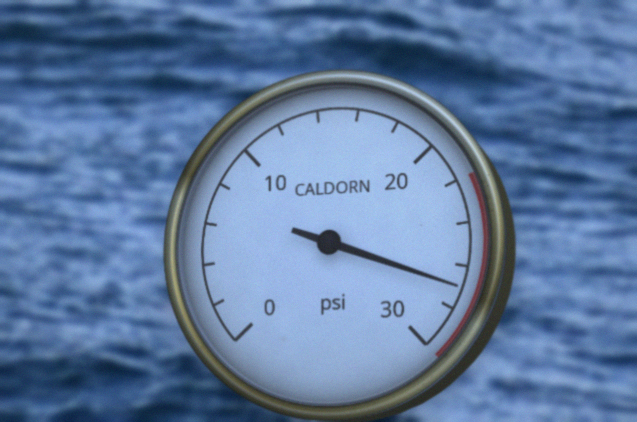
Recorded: 27,psi
